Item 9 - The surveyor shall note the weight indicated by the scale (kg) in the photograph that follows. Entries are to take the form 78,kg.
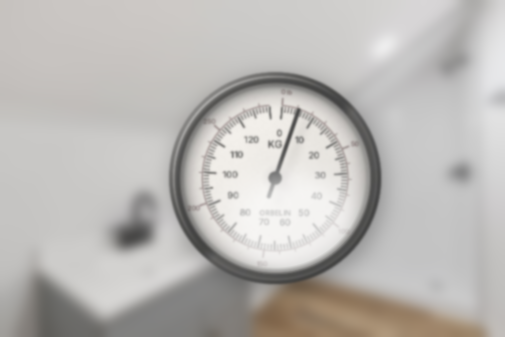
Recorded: 5,kg
